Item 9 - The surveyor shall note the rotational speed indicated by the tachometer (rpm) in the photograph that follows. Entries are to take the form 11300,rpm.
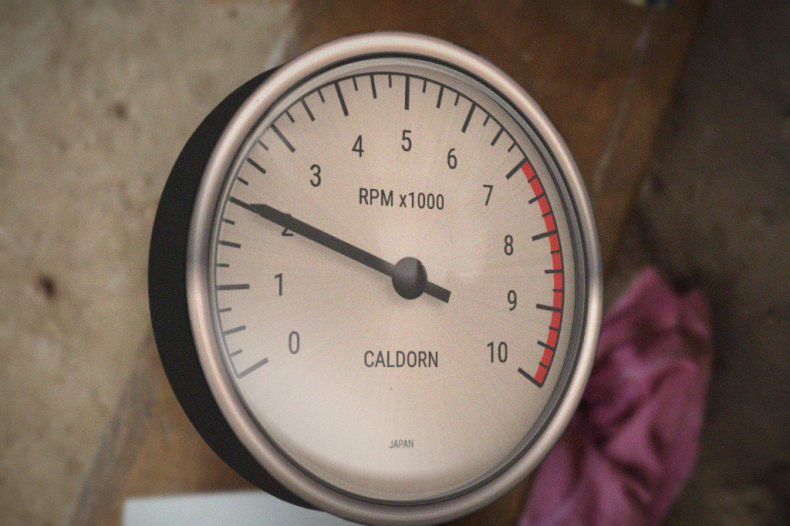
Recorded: 2000,rpm
